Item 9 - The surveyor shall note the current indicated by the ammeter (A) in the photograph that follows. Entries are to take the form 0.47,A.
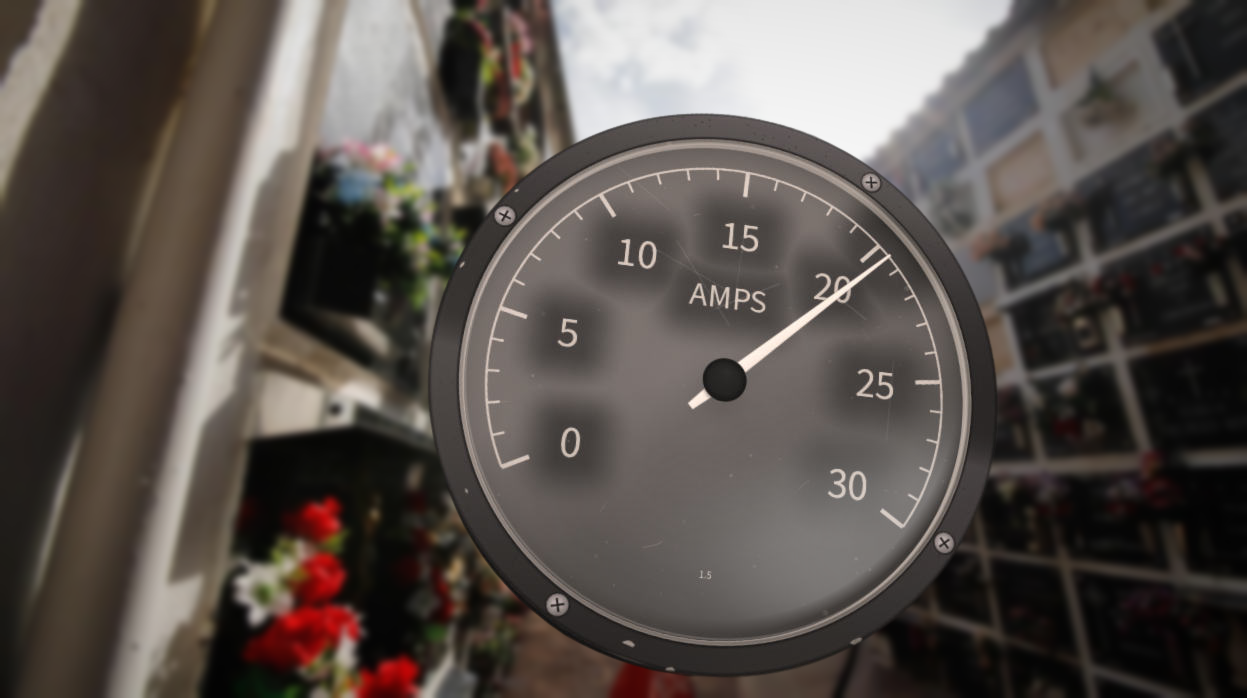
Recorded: 20.5,A
